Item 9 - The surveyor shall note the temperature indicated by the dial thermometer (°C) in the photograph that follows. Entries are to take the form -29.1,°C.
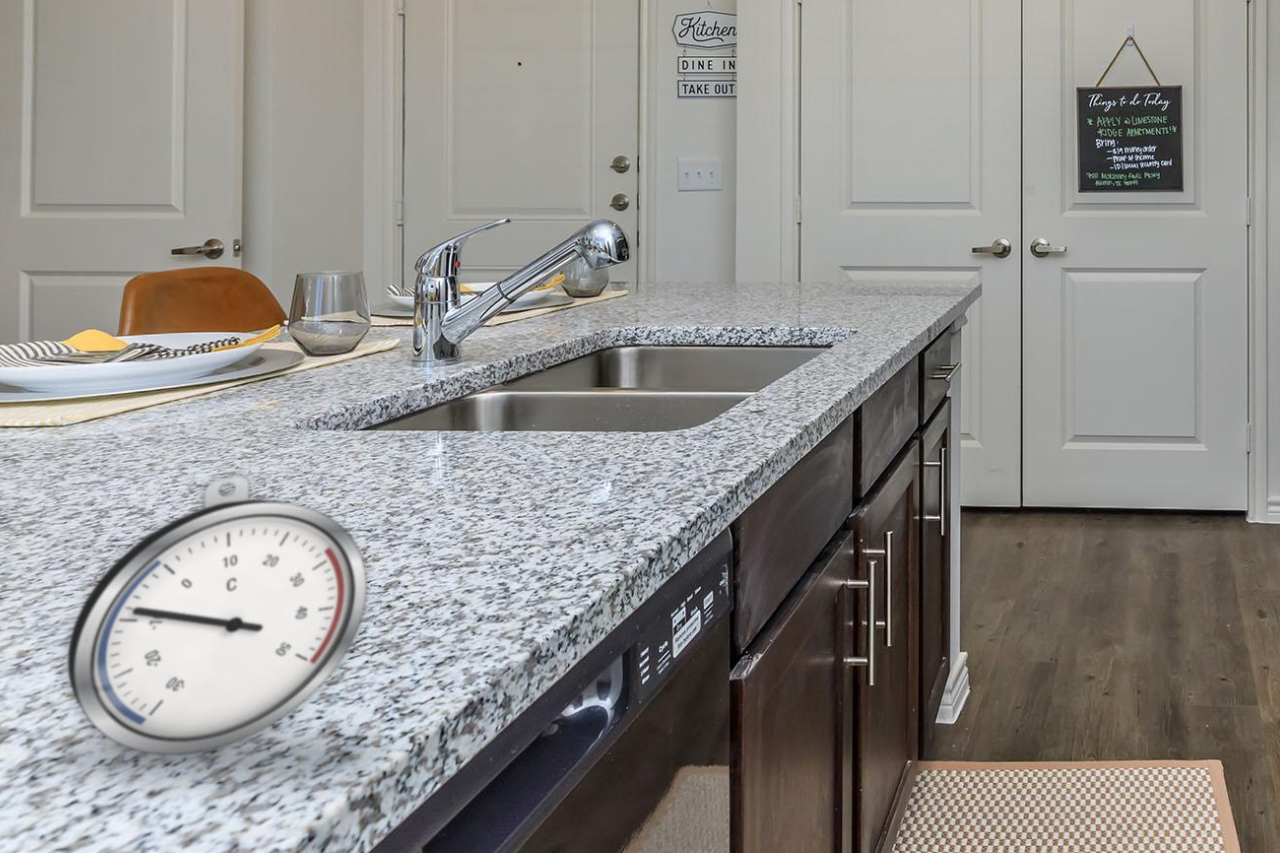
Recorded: -8,°C
